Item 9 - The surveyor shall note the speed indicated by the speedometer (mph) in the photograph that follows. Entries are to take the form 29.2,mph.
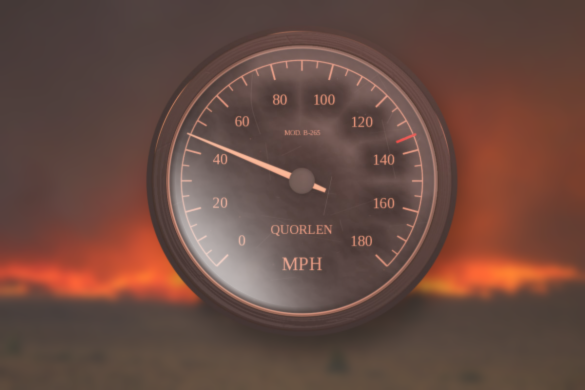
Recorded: 45,mph
